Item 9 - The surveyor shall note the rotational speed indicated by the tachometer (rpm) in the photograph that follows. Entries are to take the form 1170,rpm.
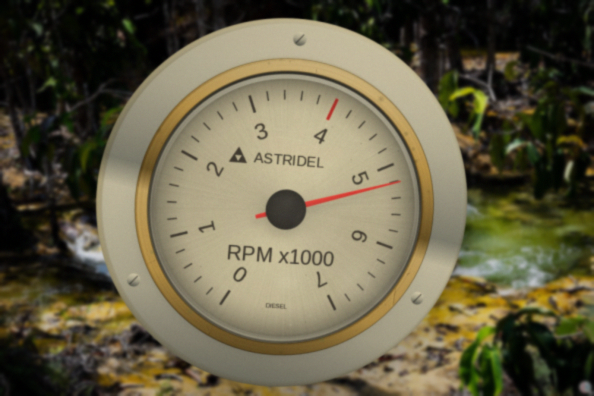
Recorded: 5200,rpm
